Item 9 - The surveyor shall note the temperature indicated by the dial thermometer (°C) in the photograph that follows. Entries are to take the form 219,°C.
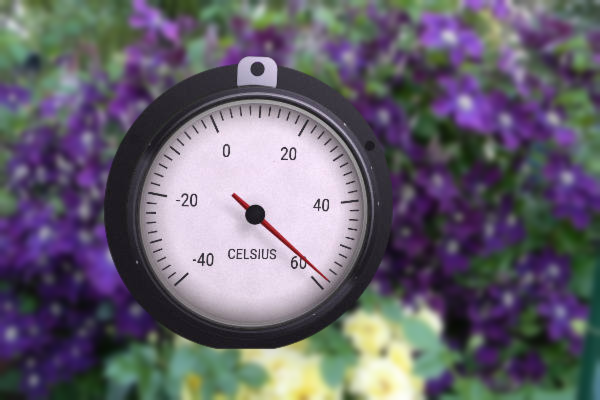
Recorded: 58,°C
